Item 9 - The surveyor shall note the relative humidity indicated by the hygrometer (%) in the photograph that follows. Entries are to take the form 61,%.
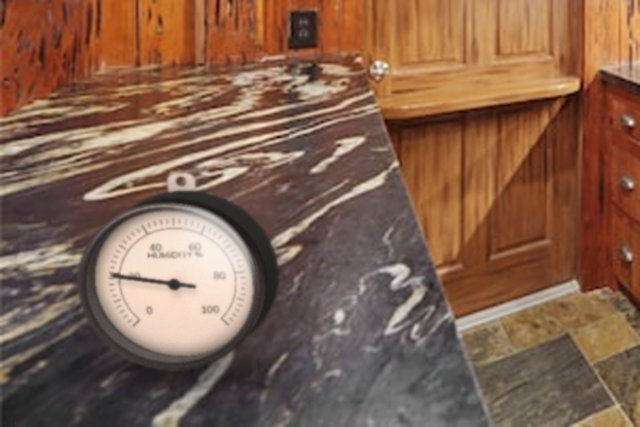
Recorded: 20,%
